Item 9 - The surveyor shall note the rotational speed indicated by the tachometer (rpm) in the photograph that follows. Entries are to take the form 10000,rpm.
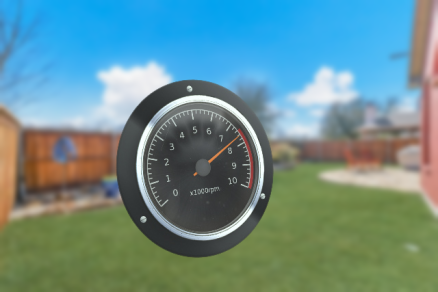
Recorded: 7600,rpm
